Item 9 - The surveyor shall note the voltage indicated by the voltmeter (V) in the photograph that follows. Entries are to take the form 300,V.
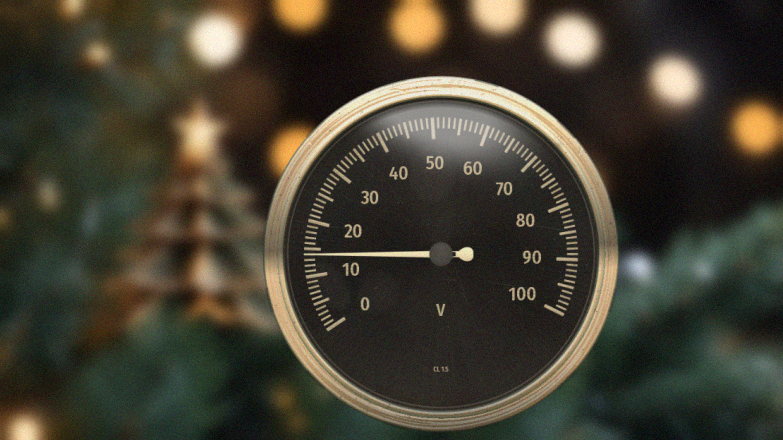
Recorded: 14,V
